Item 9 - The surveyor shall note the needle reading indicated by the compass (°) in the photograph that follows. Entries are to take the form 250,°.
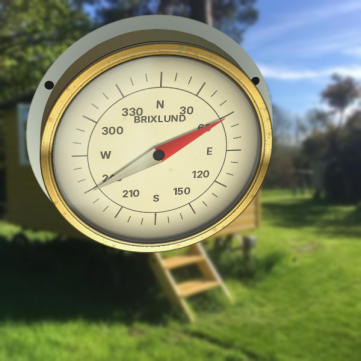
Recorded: 60,°
